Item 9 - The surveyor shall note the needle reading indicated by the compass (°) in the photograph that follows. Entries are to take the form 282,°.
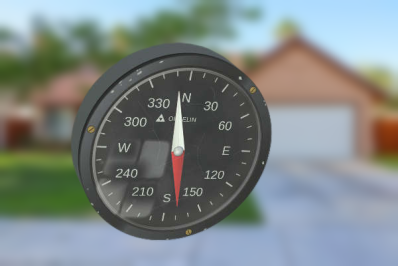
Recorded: 170,°
